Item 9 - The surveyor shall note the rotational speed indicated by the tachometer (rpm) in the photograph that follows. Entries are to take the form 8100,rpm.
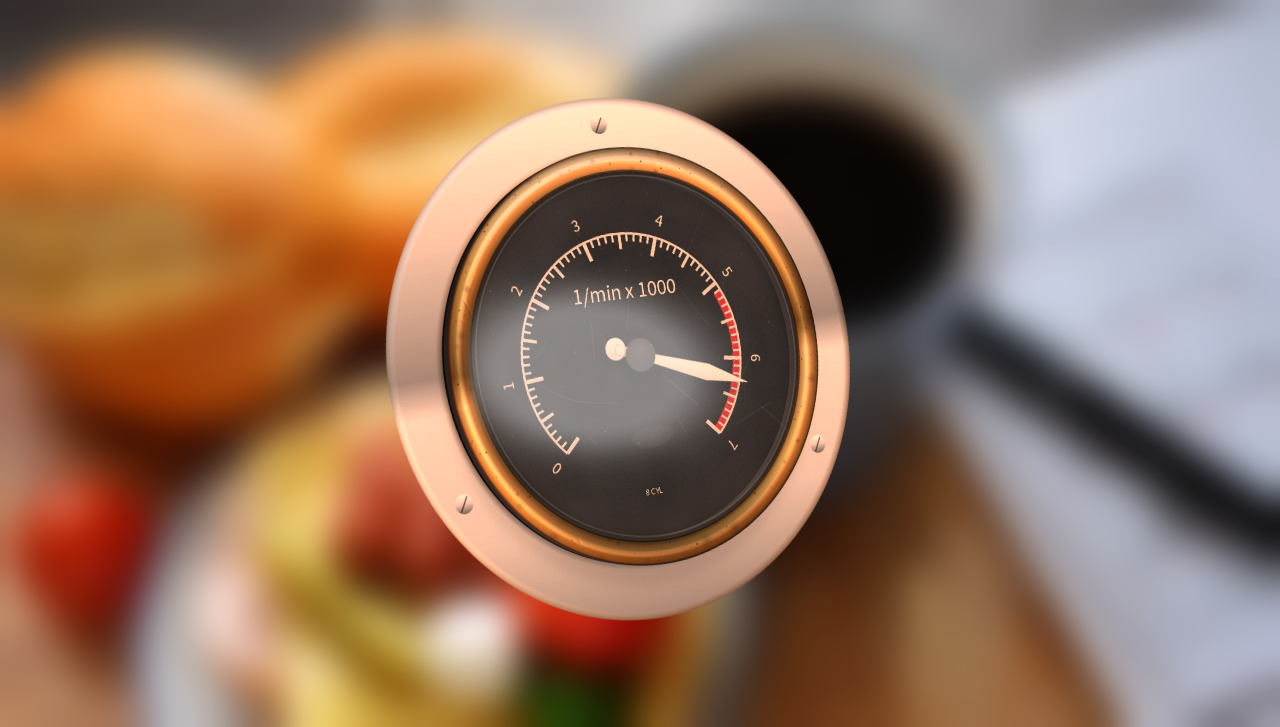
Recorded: 6300,rpm
